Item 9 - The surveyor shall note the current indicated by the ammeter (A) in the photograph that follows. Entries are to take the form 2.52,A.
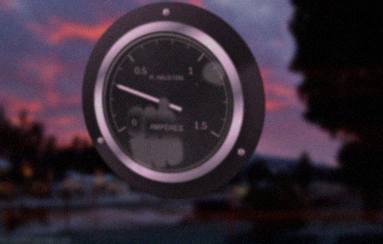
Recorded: 0.3,A
